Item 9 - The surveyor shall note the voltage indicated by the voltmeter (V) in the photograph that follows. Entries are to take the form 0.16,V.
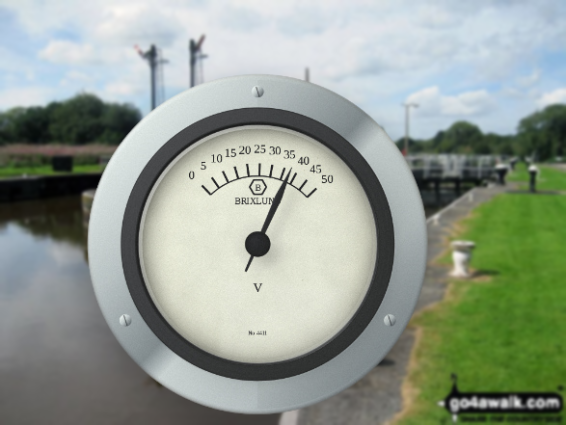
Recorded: 37.5,V
